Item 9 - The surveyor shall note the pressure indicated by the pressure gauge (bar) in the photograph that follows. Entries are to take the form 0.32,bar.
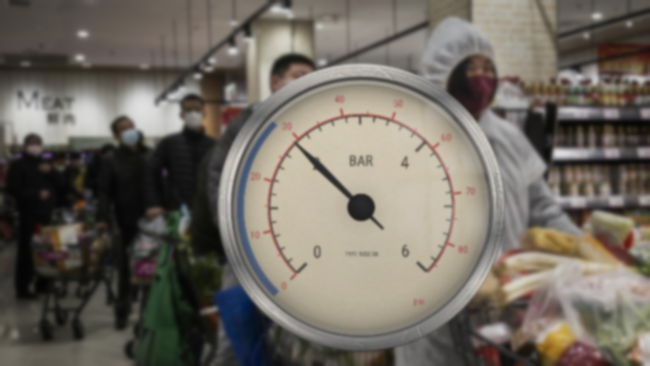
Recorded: 2,bar
